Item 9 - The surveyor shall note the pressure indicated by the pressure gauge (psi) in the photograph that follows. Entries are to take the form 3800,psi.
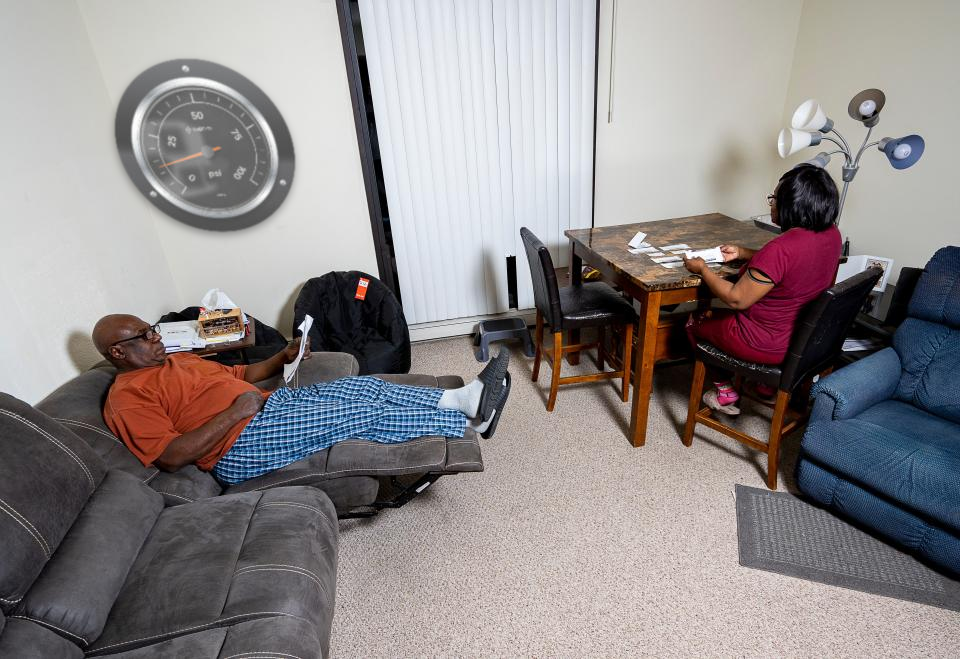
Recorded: 12.5,psi
